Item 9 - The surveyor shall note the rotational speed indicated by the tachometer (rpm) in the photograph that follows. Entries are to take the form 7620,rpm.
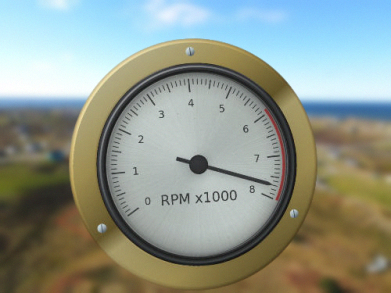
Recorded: 7700,rpm
